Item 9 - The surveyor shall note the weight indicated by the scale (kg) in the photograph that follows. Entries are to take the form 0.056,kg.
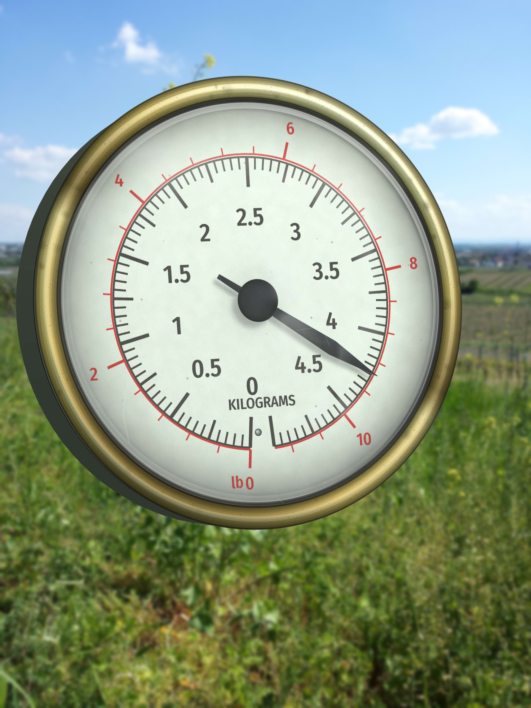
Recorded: 4.25,kg
